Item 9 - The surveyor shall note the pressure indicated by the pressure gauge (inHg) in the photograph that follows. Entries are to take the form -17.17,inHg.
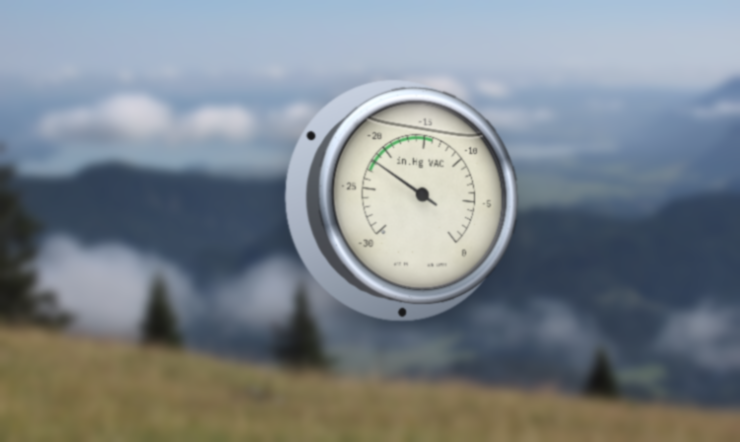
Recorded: -22,inHg
